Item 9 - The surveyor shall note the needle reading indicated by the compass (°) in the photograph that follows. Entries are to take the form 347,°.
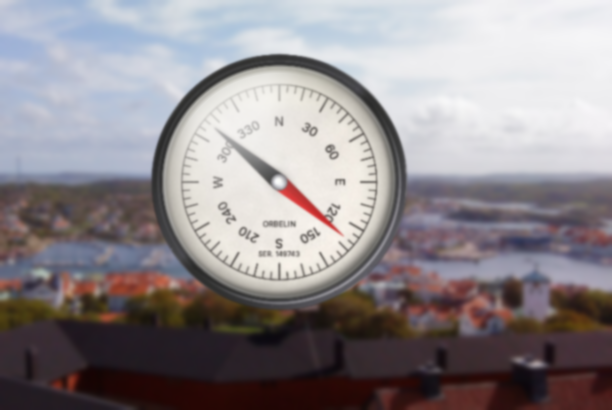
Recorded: 130,°
